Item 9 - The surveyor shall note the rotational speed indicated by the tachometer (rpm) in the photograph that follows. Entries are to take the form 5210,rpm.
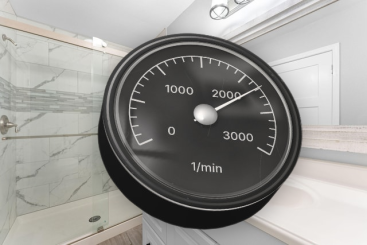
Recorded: 2200,rpm
